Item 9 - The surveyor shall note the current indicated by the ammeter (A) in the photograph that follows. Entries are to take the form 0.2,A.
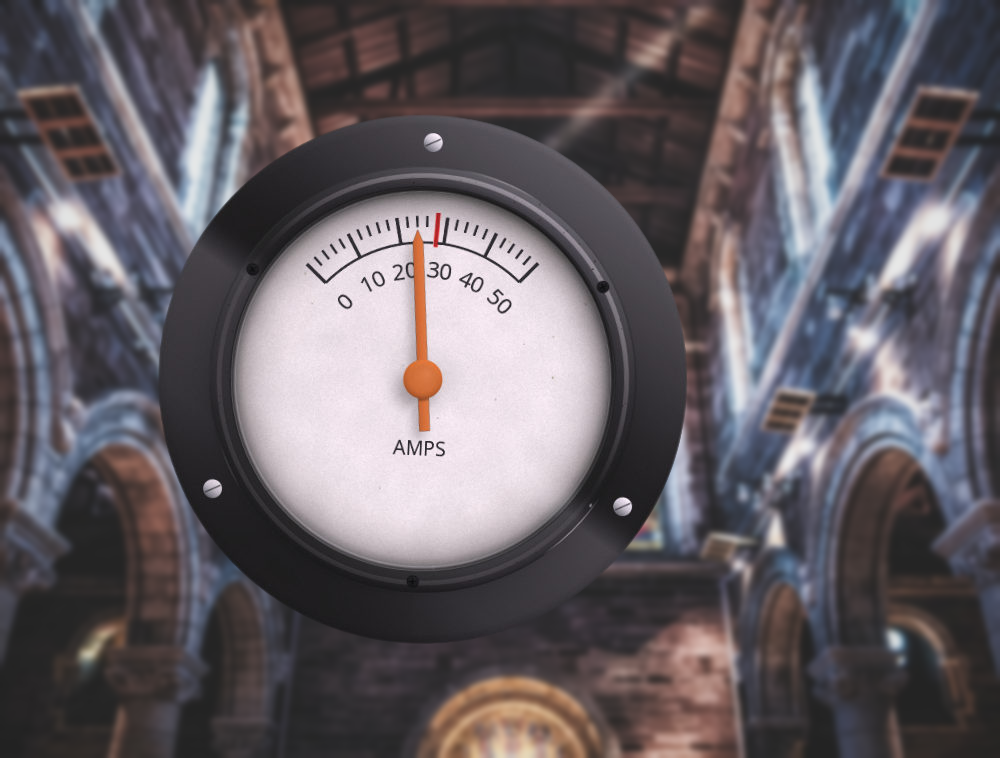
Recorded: 24,A
